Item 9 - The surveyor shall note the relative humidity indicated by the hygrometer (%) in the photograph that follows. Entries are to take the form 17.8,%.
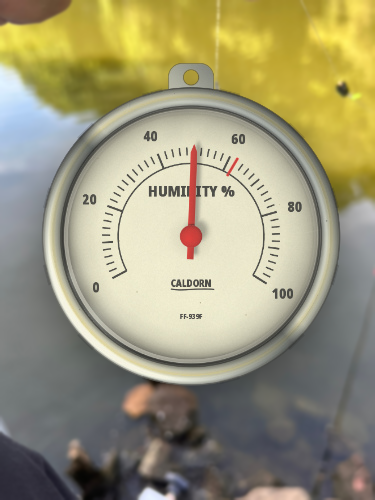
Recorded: 50,%
